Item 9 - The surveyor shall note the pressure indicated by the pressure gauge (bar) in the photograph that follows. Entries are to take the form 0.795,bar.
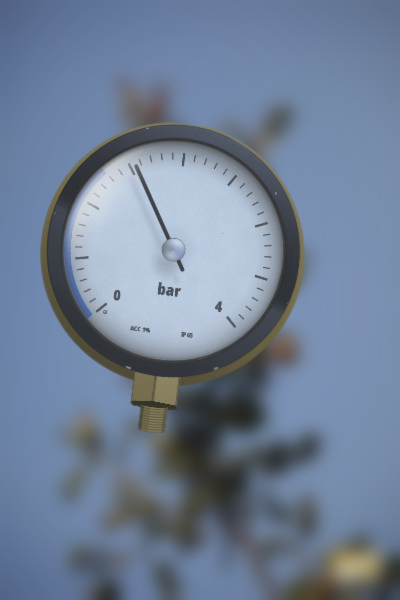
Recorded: 1.55,bar
